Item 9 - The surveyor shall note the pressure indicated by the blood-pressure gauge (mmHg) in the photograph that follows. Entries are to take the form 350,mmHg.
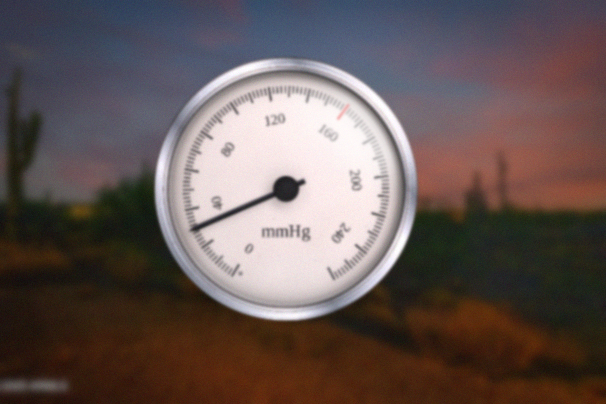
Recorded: 30,mmHg
